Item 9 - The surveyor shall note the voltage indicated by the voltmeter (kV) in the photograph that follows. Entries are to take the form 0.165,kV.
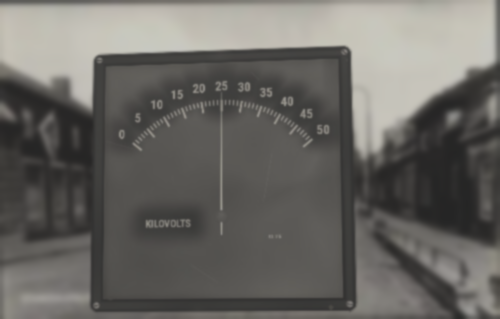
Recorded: 25,kV
